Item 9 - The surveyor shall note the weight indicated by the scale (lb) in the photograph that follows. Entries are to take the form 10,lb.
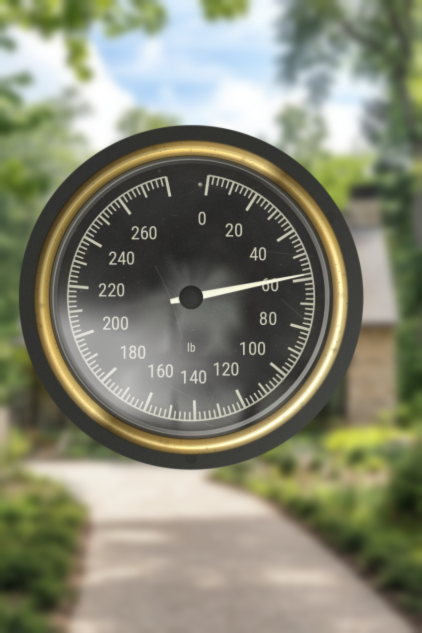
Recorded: 58,lb
